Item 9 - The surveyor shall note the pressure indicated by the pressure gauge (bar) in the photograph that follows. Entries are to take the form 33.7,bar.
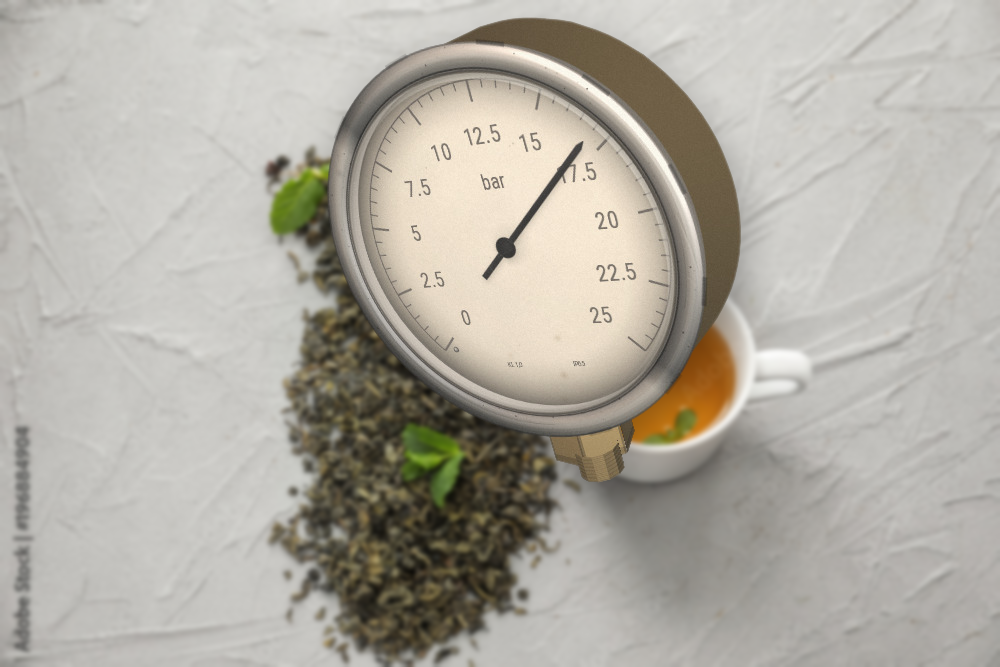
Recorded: 17,bar
